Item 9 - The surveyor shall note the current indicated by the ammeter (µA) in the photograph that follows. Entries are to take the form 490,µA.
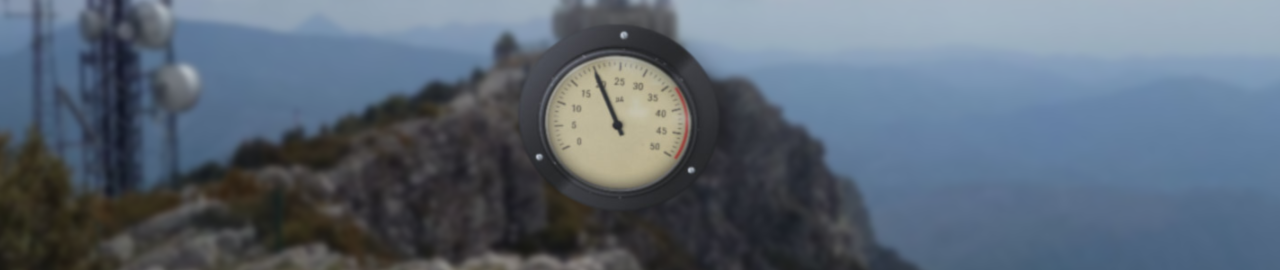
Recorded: 20,µA
